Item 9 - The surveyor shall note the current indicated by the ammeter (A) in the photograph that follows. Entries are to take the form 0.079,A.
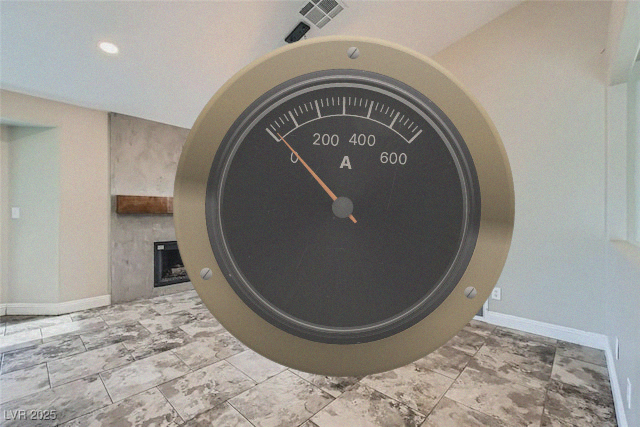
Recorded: 20,A
